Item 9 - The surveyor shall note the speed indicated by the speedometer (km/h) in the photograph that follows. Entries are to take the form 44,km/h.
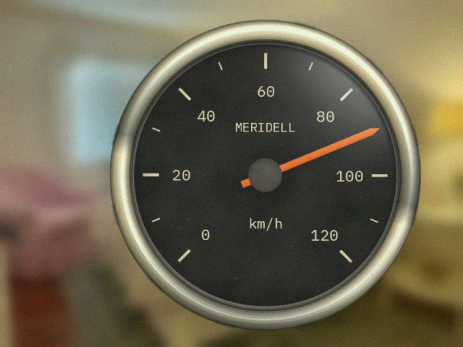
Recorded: 90,km/h
